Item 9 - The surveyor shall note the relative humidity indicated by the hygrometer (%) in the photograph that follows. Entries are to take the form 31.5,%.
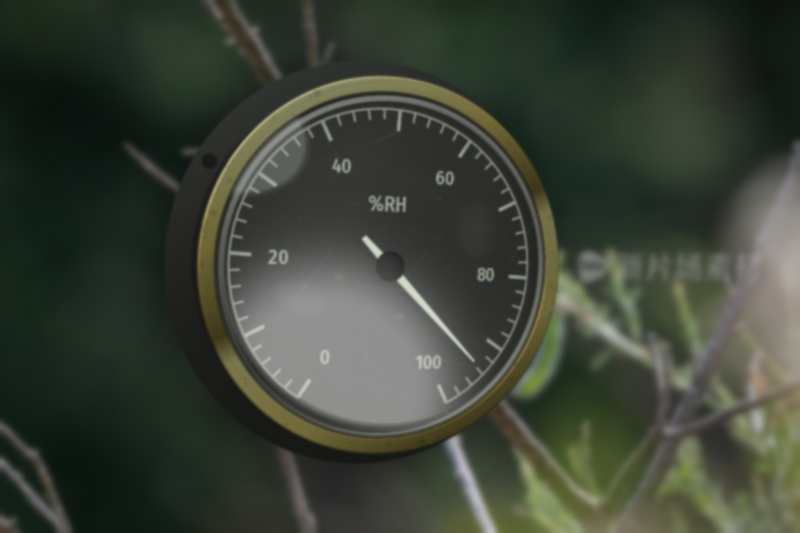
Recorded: 94,%
